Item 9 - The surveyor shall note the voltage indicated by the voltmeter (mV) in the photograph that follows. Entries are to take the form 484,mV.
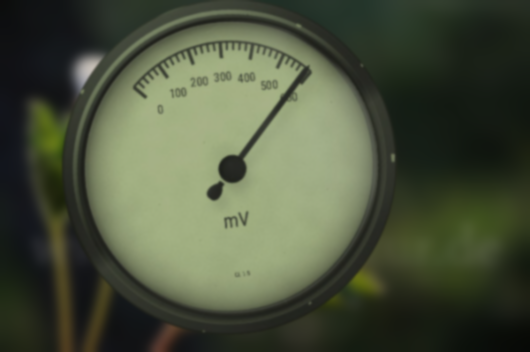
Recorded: 580,mV
